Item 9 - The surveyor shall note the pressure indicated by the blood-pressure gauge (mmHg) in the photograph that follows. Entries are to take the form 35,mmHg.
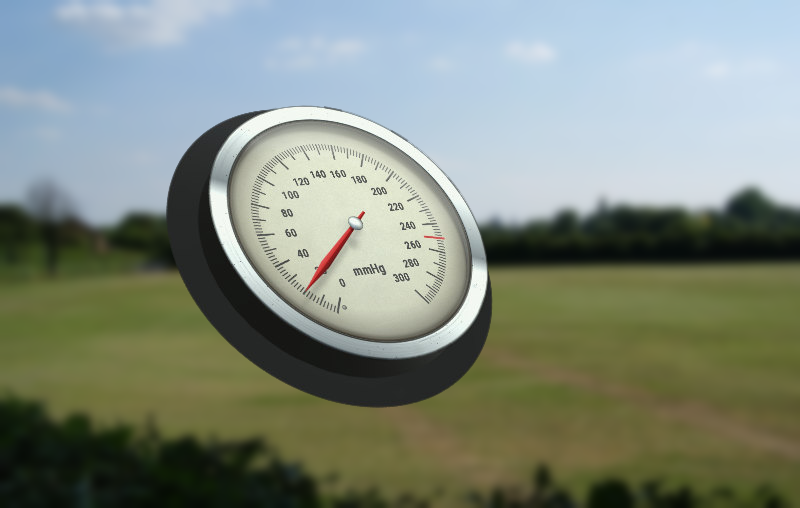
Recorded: 20,mmHg
